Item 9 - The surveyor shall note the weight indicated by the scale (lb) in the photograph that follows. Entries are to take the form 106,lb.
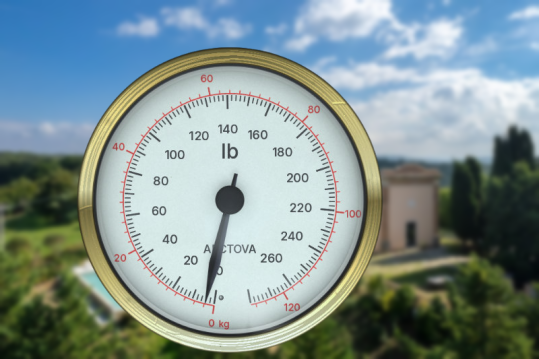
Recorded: 4,lb
